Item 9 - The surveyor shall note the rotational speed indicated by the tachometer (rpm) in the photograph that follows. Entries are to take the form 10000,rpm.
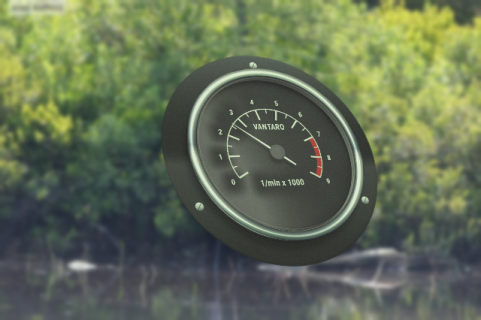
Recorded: 2500,rpm
